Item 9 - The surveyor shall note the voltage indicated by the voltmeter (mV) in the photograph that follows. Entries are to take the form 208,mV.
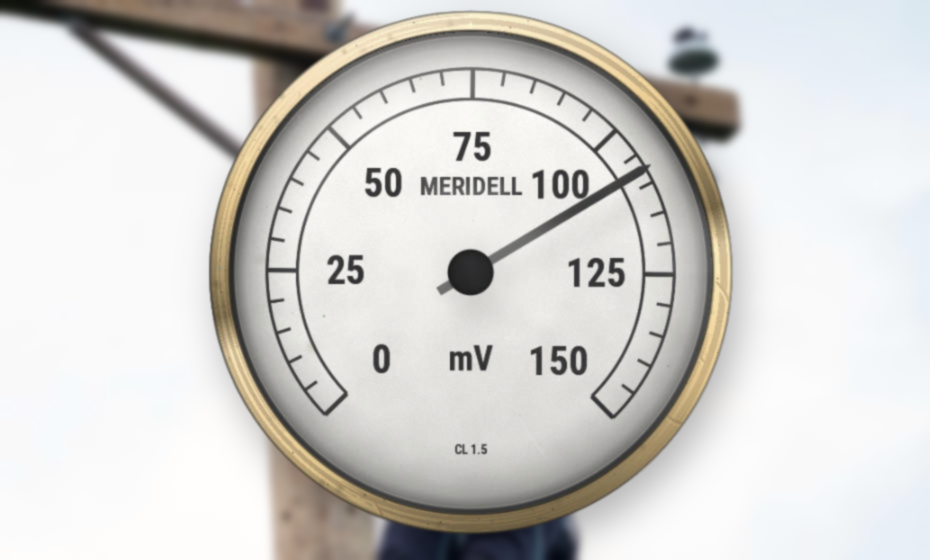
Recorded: 107.5,mV
